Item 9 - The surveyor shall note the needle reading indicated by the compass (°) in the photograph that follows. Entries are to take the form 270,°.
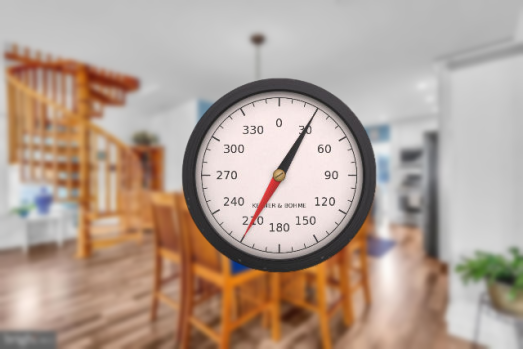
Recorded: 210,°
